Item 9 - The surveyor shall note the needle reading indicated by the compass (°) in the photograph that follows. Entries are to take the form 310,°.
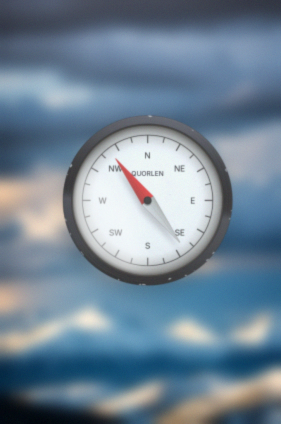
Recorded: 322.5,°
